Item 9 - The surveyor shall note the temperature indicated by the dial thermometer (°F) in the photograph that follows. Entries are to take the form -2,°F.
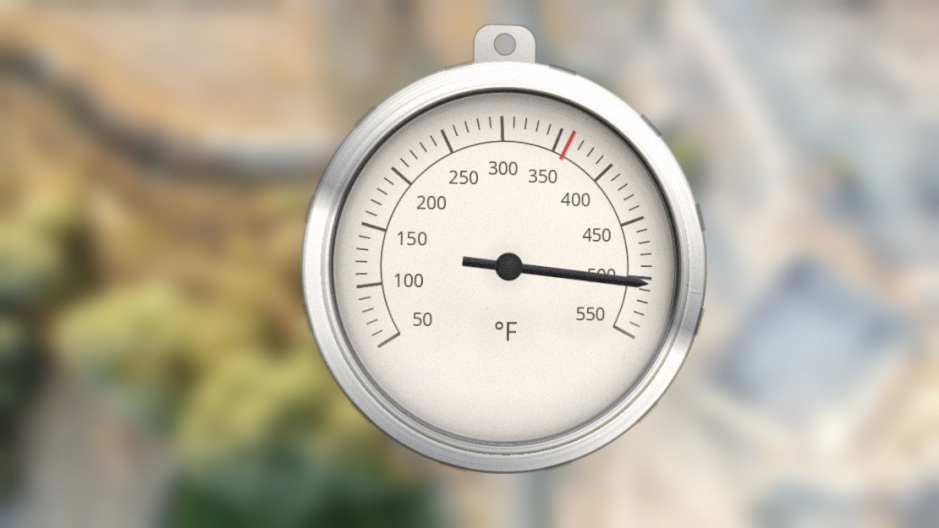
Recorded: 505,°F
